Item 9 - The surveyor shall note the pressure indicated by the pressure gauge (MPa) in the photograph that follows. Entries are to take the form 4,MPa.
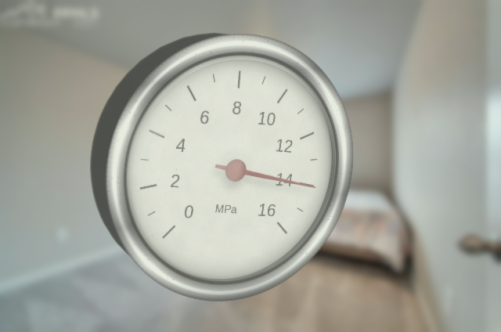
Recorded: 14,MPa
